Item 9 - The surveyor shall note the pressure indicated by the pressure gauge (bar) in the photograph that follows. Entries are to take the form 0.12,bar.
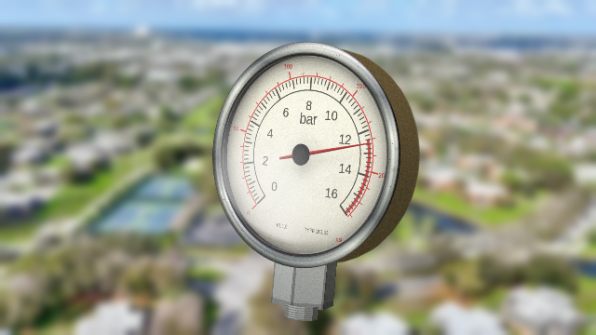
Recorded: 12.6,bar
